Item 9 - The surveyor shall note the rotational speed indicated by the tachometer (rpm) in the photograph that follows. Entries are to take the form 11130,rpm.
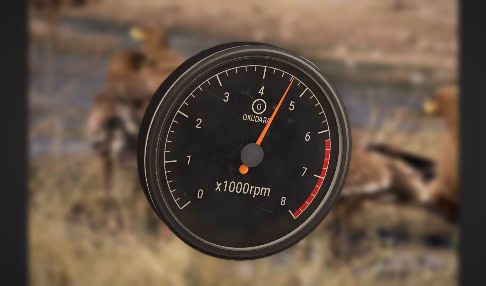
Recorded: 4600,rpm
